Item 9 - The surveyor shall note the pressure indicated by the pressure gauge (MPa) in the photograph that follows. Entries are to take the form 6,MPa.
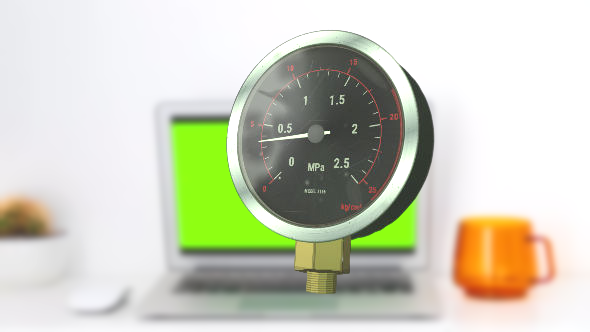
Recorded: 0.35,MPa
